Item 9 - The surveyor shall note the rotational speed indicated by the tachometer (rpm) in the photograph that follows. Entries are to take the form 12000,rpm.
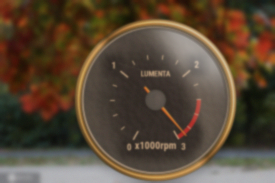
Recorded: 2900,rpm
